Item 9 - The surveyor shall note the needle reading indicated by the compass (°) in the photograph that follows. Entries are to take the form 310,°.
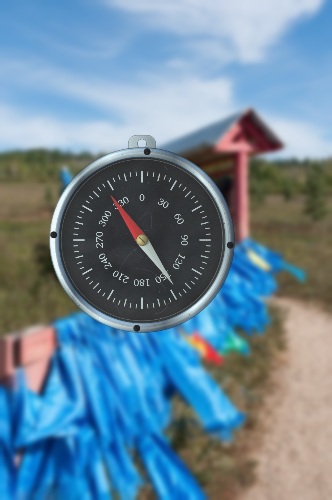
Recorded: 325,°
